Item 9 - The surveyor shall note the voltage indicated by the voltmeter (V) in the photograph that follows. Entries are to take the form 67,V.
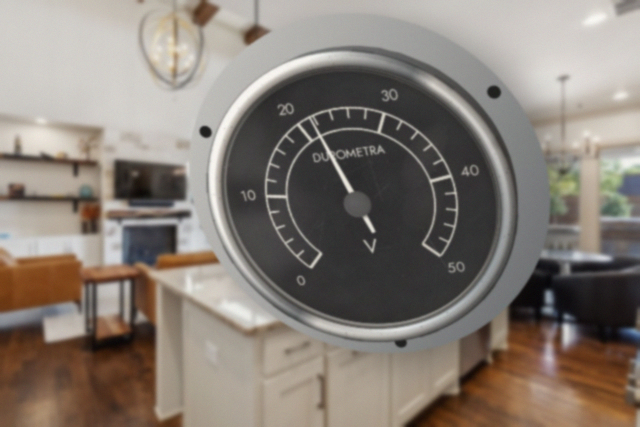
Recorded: 22,V
